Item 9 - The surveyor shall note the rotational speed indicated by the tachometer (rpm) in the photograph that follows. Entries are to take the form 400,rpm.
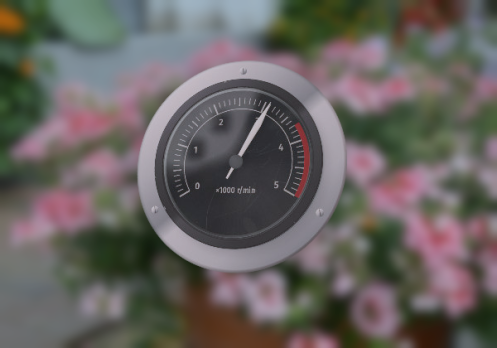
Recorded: 3100,rpm
